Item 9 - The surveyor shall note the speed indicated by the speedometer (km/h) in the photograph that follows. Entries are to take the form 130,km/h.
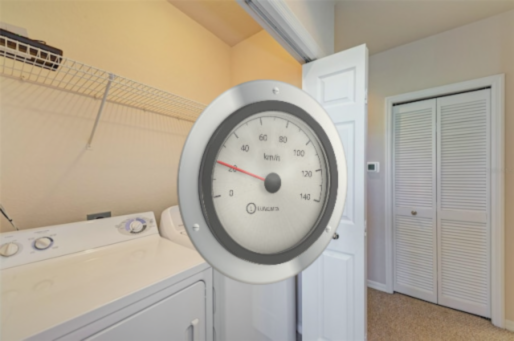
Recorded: 20,km/h
